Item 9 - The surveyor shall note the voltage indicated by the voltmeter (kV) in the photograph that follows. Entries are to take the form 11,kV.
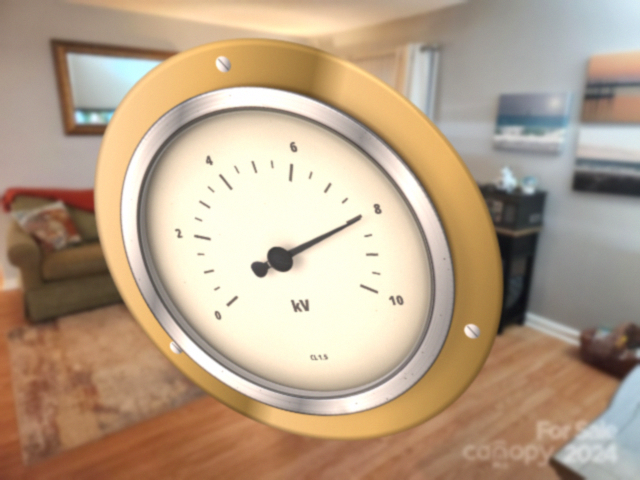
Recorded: 8,kV
